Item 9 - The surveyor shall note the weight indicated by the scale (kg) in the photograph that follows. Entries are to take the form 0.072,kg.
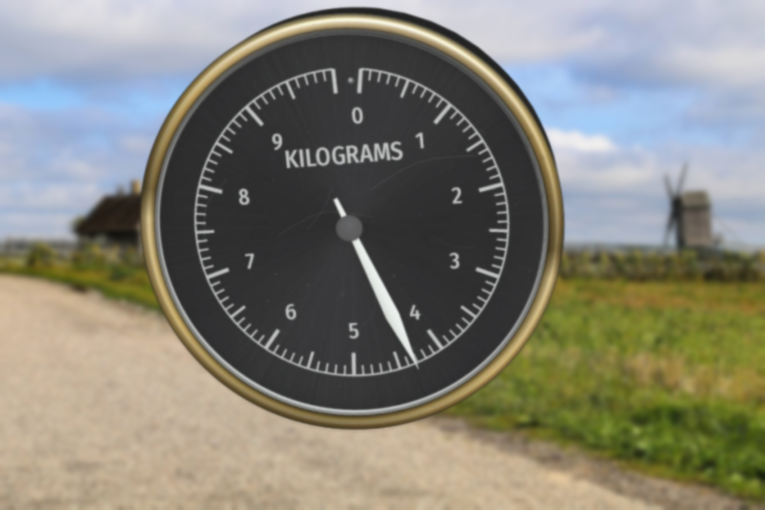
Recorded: 4.3,kg
